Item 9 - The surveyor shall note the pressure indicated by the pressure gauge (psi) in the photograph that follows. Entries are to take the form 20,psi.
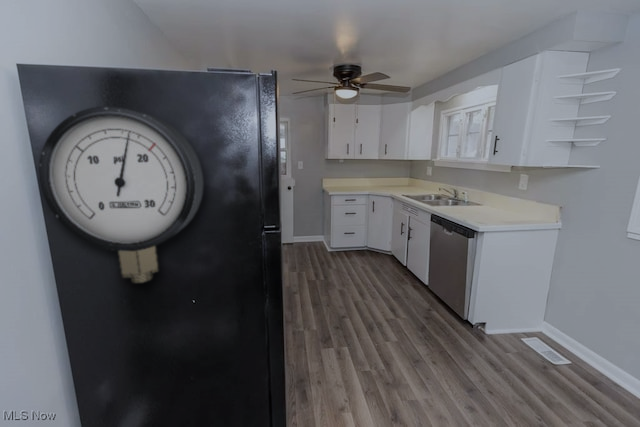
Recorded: 17,psi
